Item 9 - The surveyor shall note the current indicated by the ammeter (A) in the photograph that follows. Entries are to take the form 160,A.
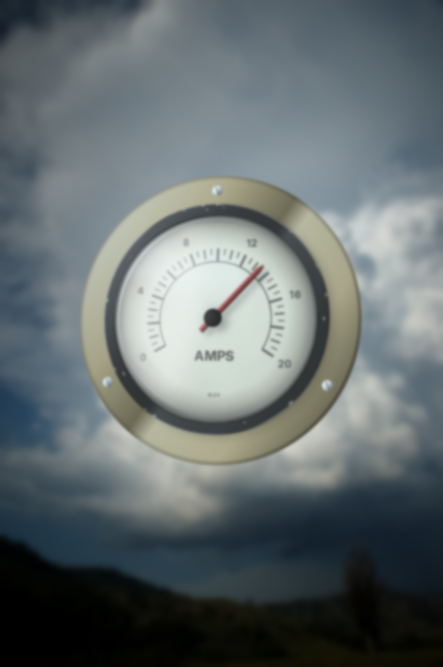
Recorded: 13.5,A
